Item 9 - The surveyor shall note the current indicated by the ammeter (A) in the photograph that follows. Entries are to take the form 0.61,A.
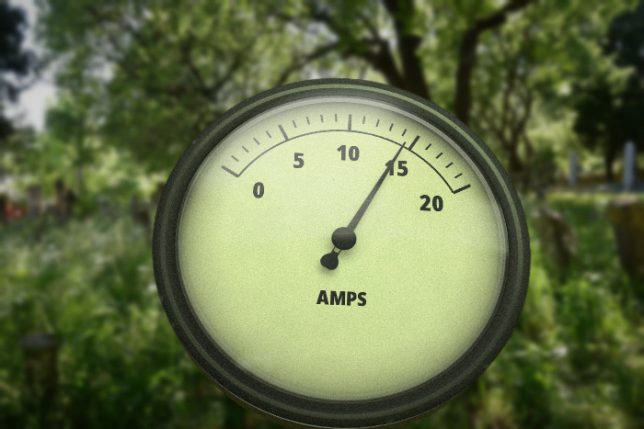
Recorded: 14.5,A
